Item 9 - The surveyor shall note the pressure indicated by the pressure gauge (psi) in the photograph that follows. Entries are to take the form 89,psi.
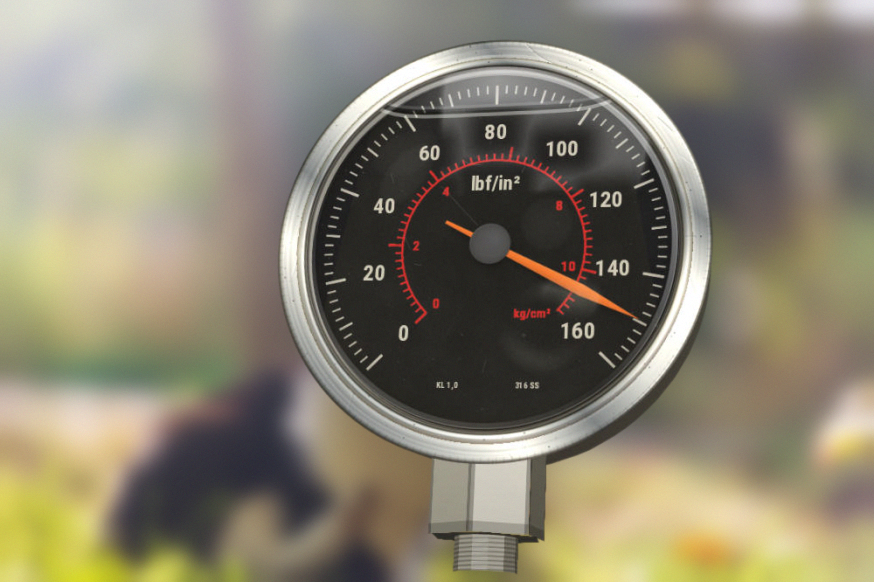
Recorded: 150,psi
